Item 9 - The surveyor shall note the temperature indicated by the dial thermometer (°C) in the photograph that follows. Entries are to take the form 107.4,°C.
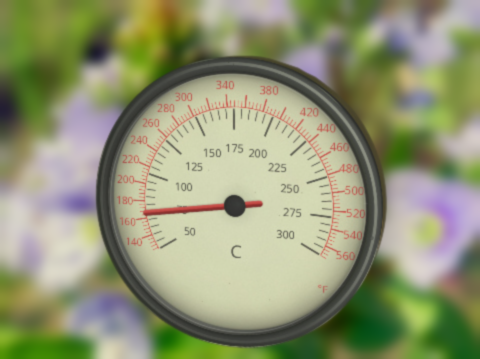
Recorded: 75,°C
